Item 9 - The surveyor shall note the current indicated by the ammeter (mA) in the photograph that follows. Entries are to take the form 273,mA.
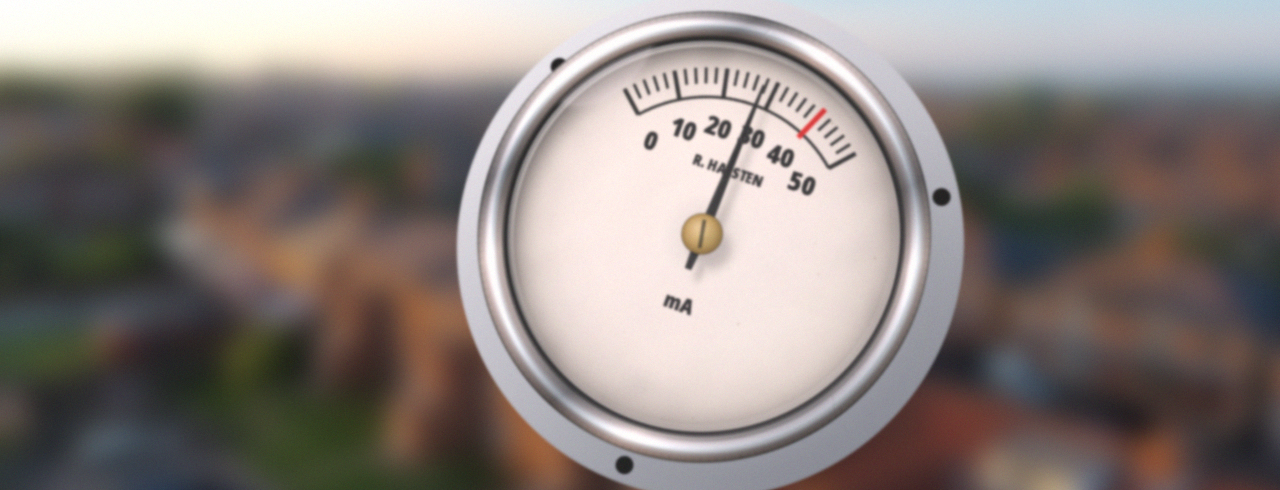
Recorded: 28,mA
